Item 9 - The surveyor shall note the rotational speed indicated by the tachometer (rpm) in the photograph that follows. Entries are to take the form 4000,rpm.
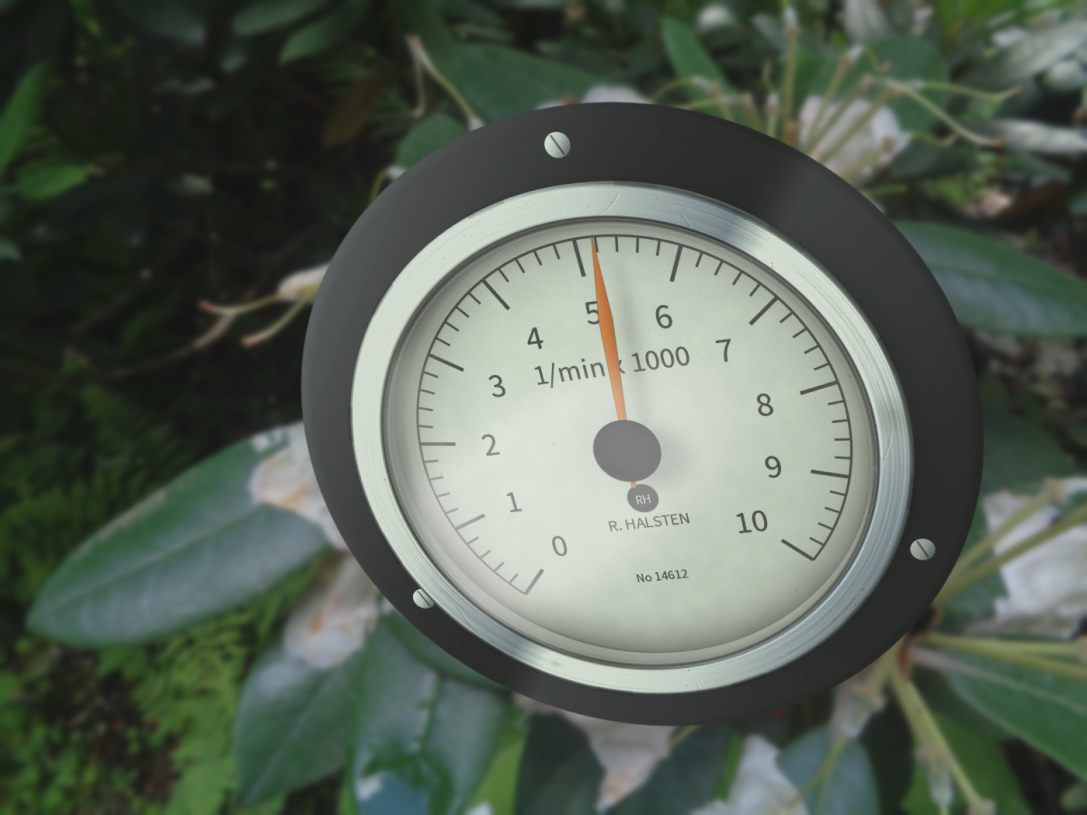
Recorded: 5200,rpm
